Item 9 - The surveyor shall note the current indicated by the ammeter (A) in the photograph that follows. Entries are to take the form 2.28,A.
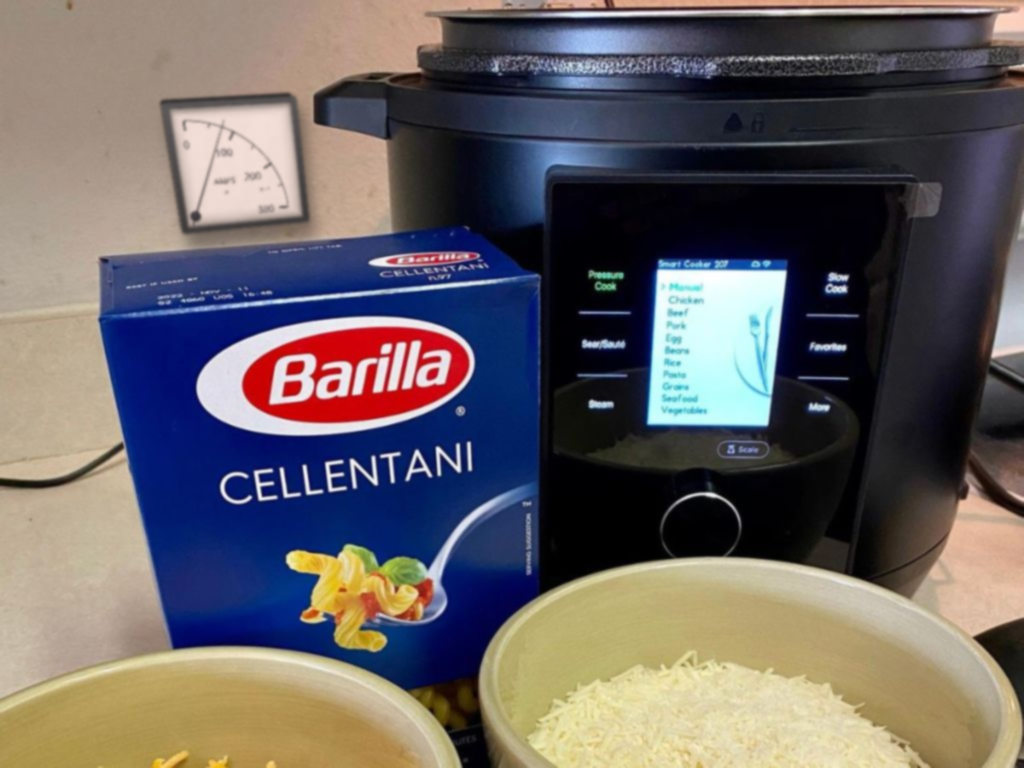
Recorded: 75,A
